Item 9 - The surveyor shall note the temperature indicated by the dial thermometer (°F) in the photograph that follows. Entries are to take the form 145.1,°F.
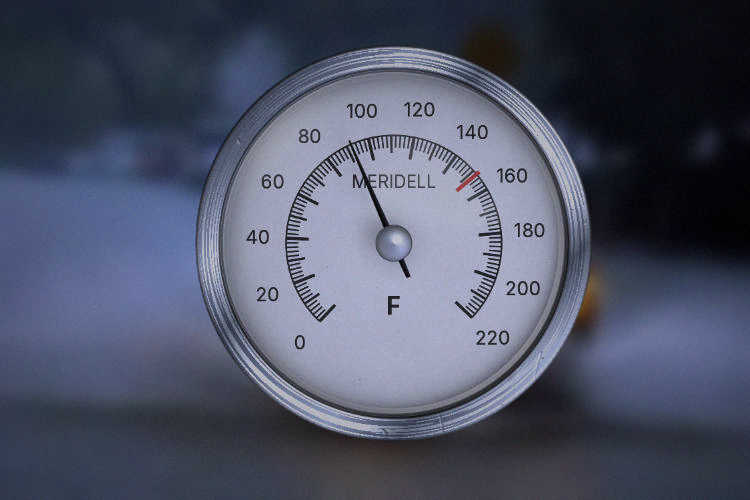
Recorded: 92,°F
